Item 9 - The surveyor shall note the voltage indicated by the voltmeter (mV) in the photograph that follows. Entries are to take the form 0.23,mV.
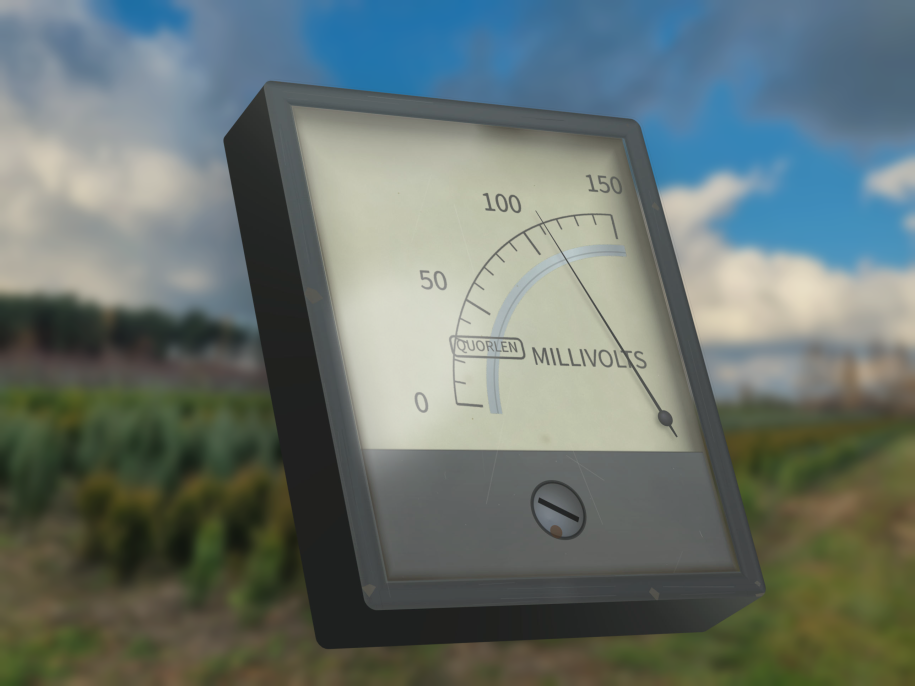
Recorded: 110,mV
